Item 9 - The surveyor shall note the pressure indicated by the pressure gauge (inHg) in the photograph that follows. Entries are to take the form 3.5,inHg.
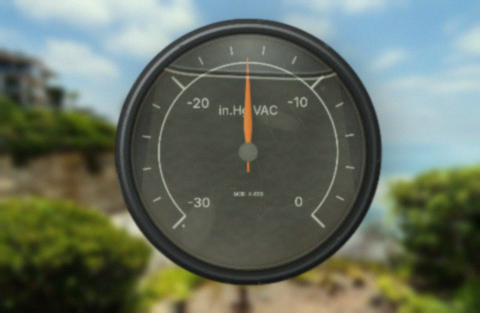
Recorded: -15,inHg
